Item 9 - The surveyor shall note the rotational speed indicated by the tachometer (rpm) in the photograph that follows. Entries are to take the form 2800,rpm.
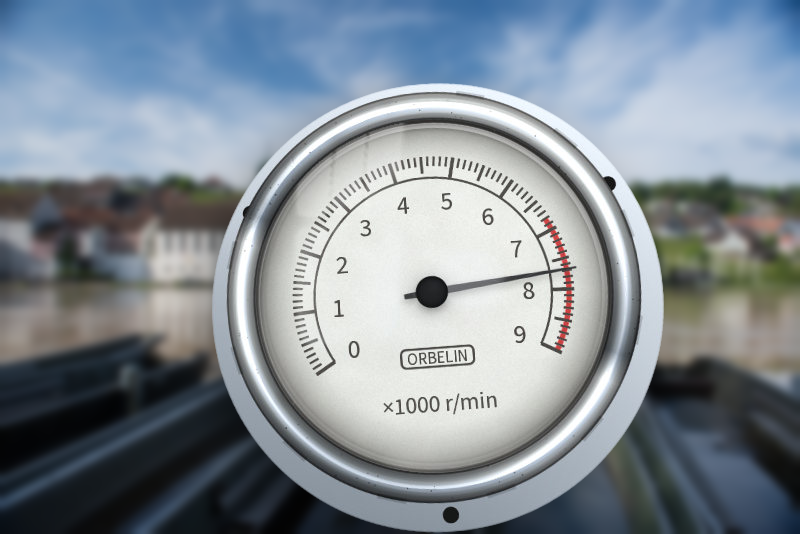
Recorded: 7700,rpm
